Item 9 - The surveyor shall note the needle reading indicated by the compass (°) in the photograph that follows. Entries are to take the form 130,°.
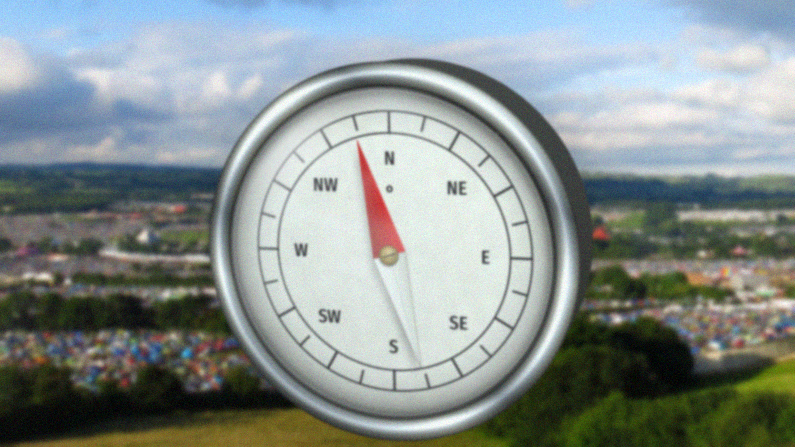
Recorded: 345,°
